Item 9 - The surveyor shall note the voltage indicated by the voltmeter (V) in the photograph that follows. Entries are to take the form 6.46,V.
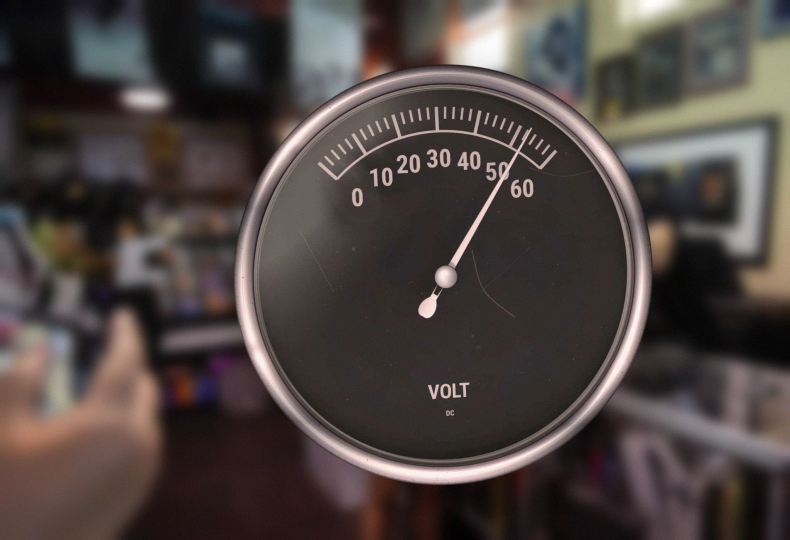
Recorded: 52,V
